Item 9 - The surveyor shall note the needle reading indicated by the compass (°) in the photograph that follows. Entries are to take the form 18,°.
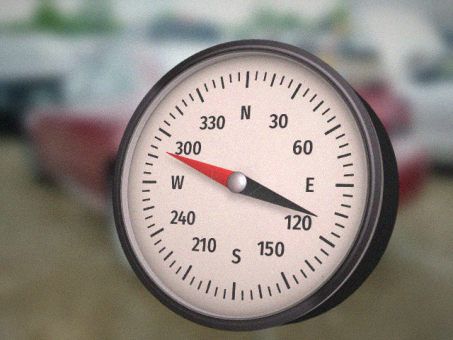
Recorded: 290,°
